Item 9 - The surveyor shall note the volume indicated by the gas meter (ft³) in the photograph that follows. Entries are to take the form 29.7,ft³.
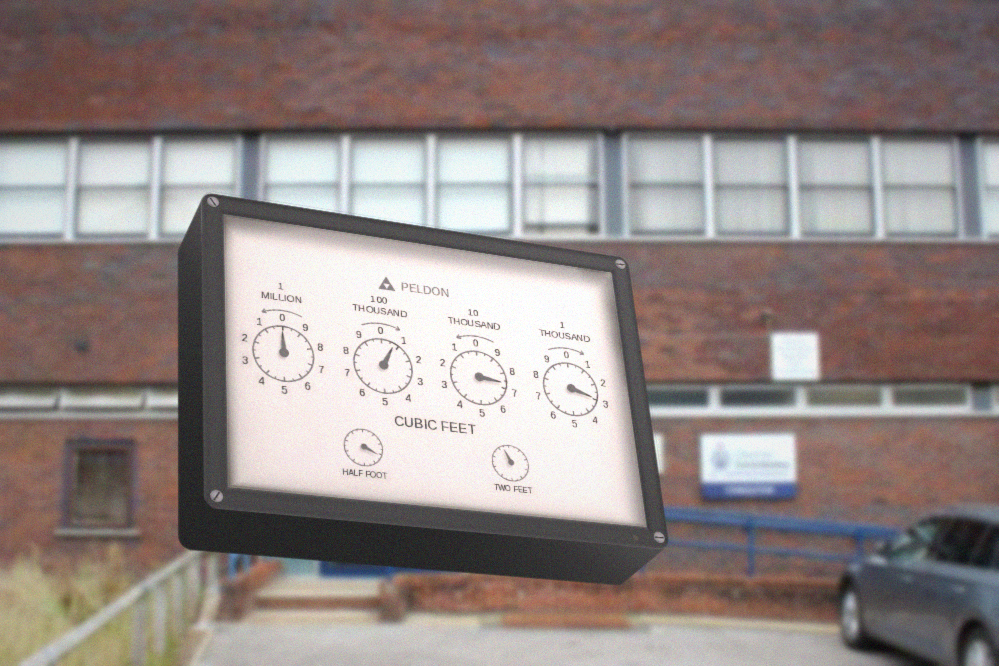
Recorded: 7300,ft³
